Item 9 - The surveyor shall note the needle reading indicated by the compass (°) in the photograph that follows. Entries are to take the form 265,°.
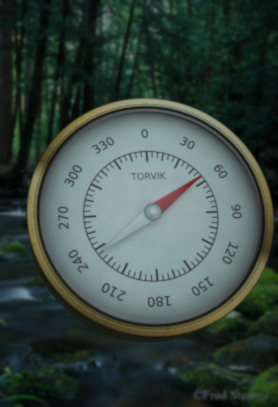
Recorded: 55,°
